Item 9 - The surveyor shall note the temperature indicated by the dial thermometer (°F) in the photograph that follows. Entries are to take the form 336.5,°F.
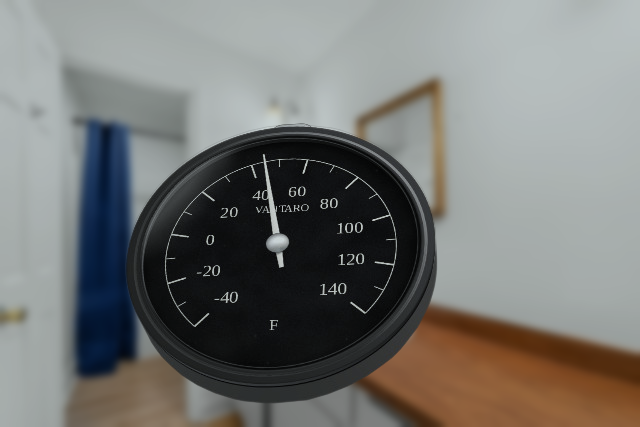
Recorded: 45,°F
